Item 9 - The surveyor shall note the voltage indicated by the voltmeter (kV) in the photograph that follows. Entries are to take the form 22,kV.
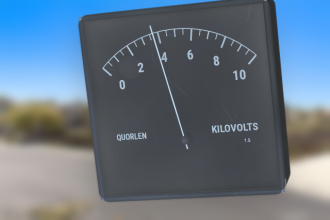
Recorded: 3.75,kV
